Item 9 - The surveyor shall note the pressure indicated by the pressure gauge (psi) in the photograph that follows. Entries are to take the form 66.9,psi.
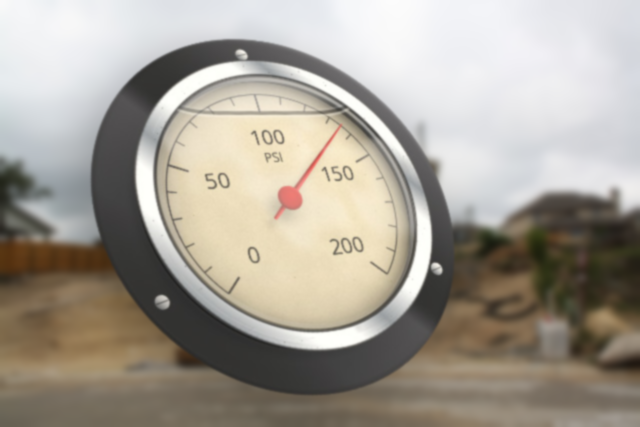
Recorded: 135,psi
